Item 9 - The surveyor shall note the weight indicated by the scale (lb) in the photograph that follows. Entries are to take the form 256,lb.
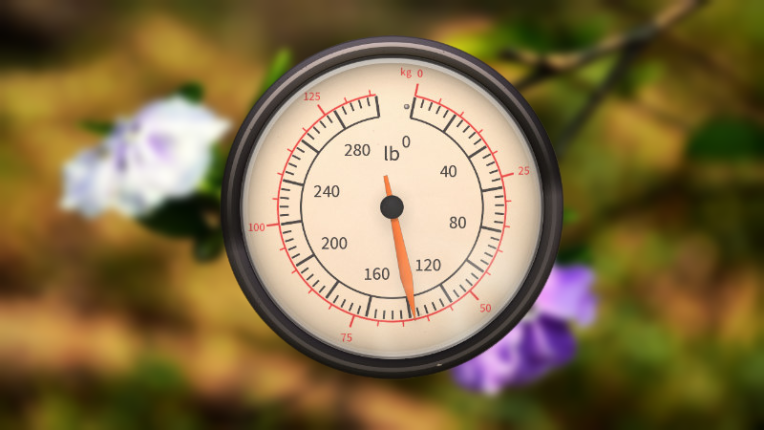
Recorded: 138,lb
